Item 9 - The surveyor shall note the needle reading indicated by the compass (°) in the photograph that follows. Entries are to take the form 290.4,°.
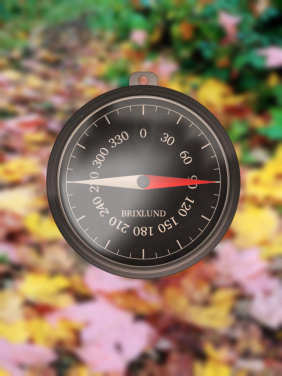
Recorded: 90,°
